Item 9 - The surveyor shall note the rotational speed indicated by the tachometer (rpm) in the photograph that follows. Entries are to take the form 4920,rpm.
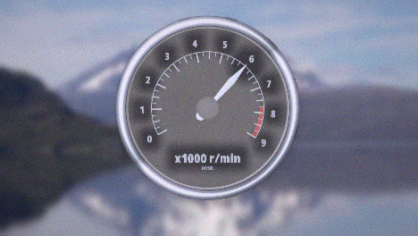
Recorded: 6000,rpm
